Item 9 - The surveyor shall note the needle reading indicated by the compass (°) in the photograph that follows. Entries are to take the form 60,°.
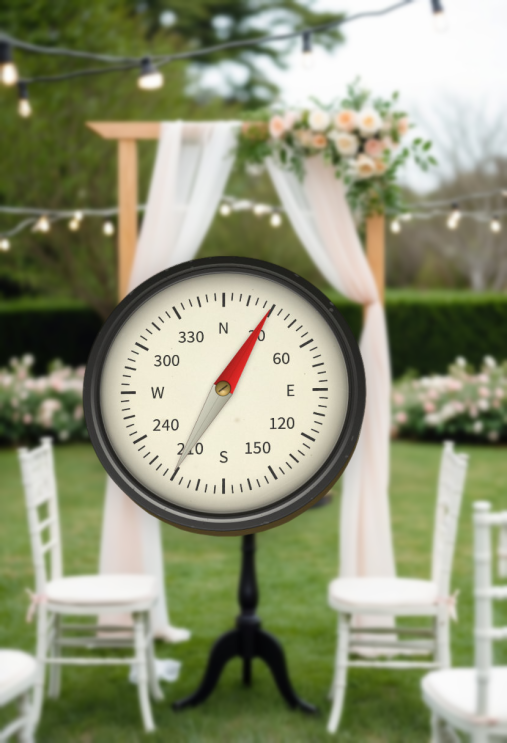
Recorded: 30,°
